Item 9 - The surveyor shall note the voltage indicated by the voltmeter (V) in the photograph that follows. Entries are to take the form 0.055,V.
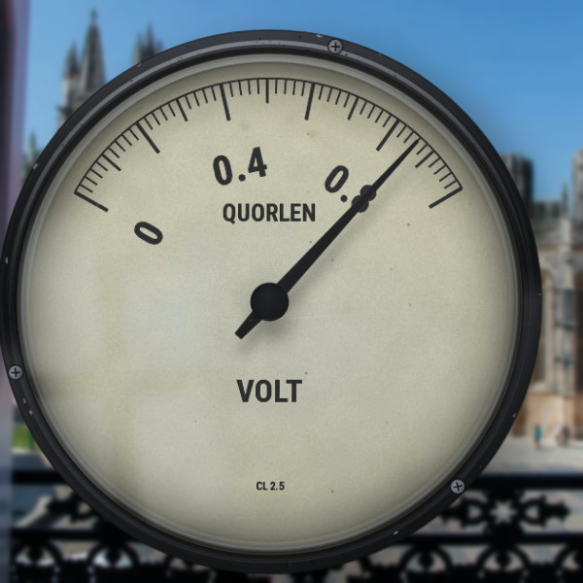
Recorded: 0.86,V
